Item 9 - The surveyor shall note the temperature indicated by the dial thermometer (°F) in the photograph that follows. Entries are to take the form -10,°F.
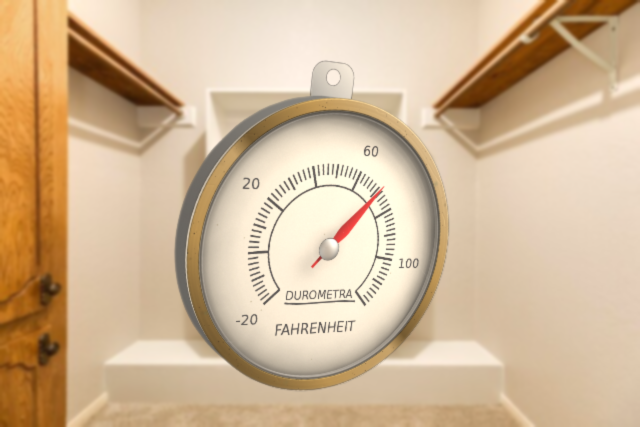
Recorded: 70,°F
